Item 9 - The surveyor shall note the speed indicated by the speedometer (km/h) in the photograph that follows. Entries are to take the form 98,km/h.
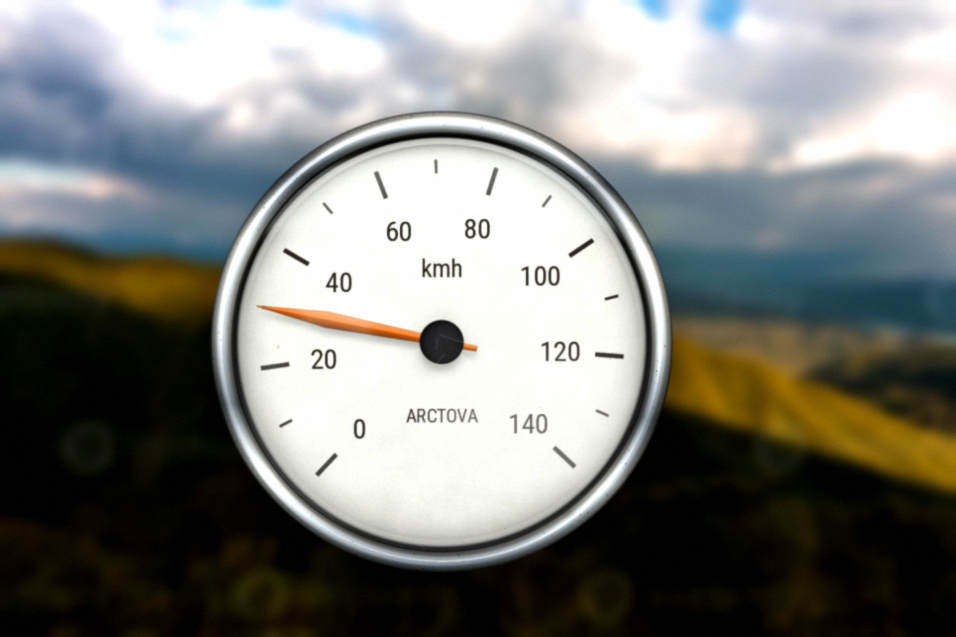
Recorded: 30,km/h
